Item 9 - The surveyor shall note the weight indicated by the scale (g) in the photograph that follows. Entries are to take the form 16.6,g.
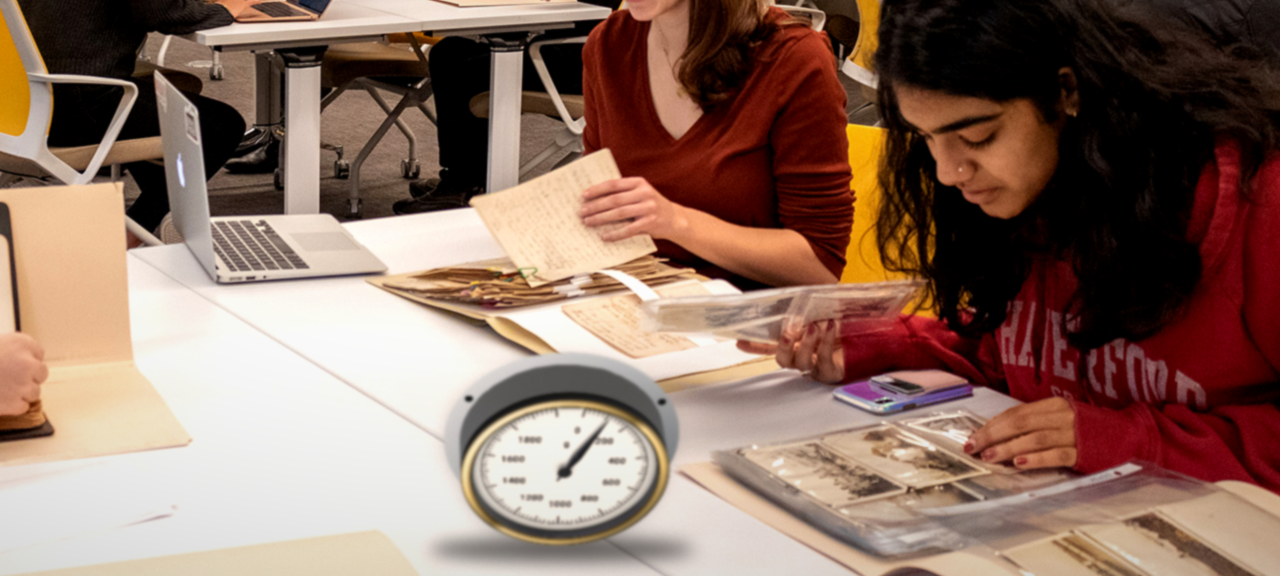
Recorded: 100,g
